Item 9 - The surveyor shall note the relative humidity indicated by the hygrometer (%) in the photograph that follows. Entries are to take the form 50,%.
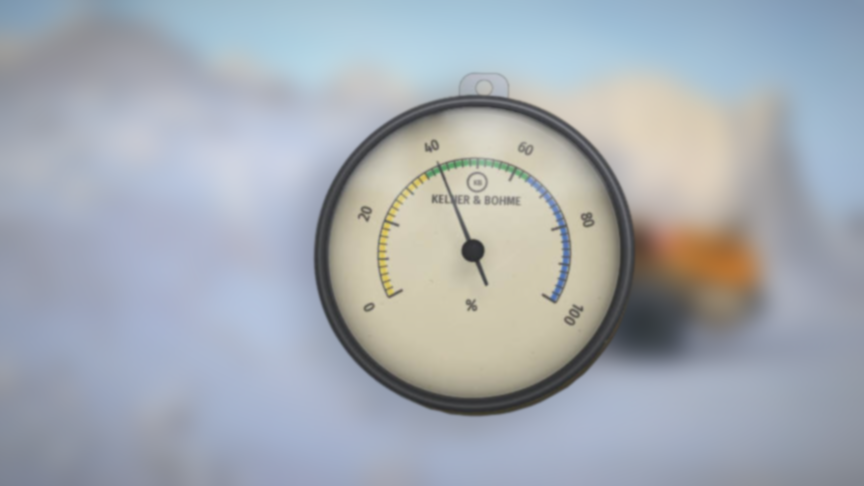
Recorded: 40,%
